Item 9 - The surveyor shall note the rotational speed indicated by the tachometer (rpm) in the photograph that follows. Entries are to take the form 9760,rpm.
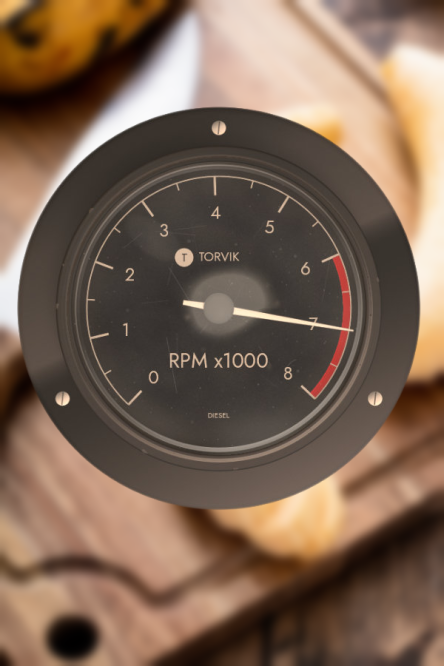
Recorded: 7000,rpm
